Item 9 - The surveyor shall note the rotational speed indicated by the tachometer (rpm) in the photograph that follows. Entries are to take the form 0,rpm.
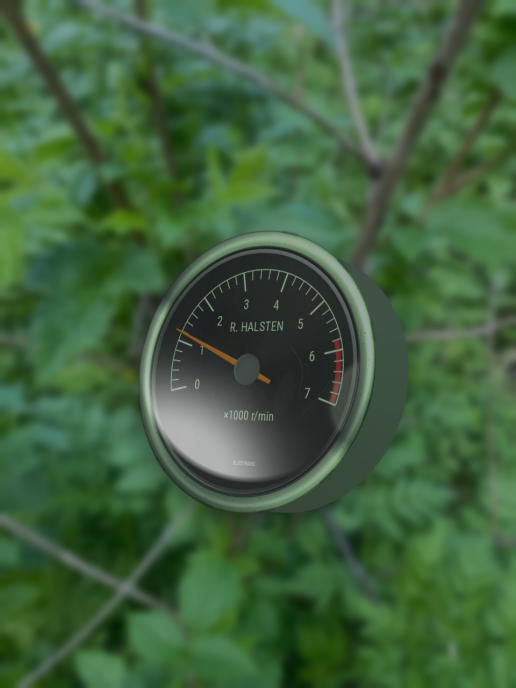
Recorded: 1200,rpm
